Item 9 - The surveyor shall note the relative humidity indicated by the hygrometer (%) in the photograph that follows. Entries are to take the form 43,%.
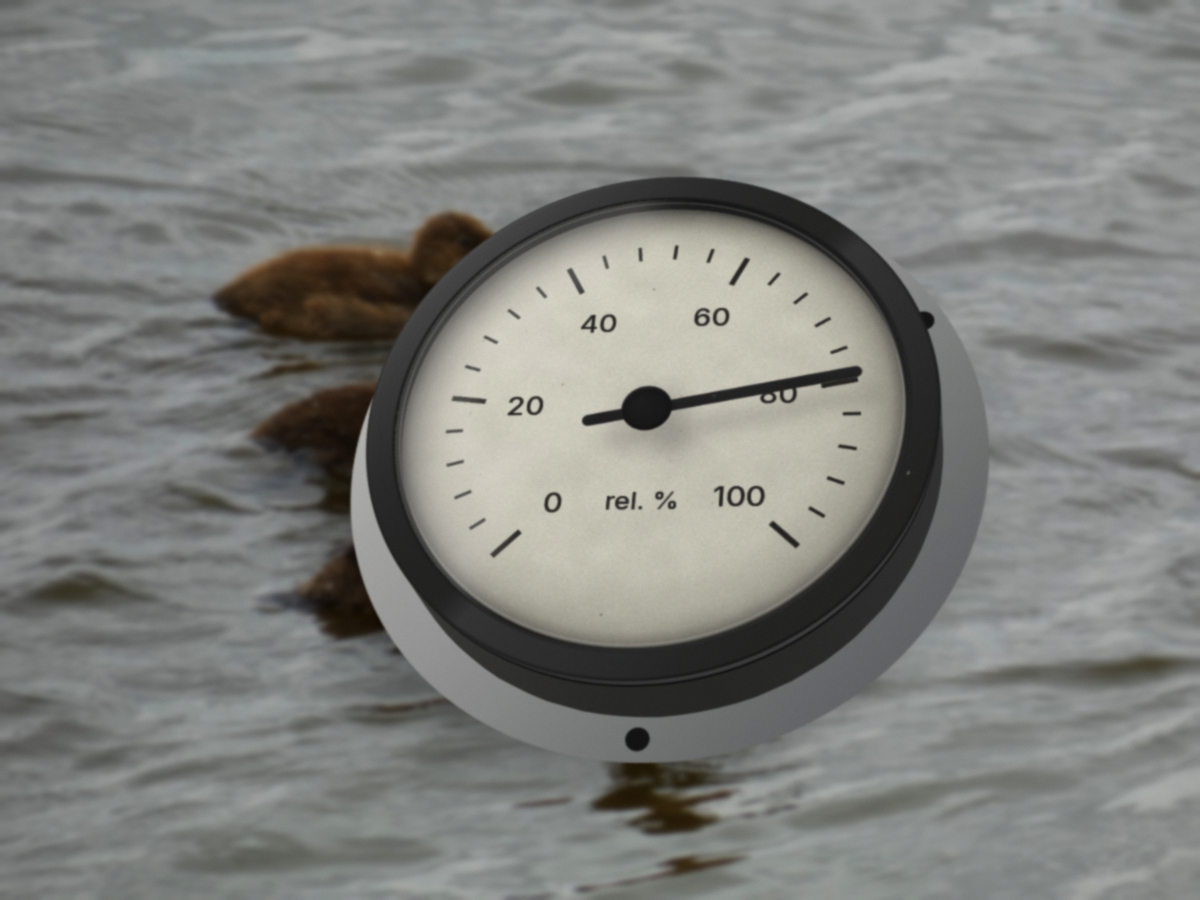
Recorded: 80,%
